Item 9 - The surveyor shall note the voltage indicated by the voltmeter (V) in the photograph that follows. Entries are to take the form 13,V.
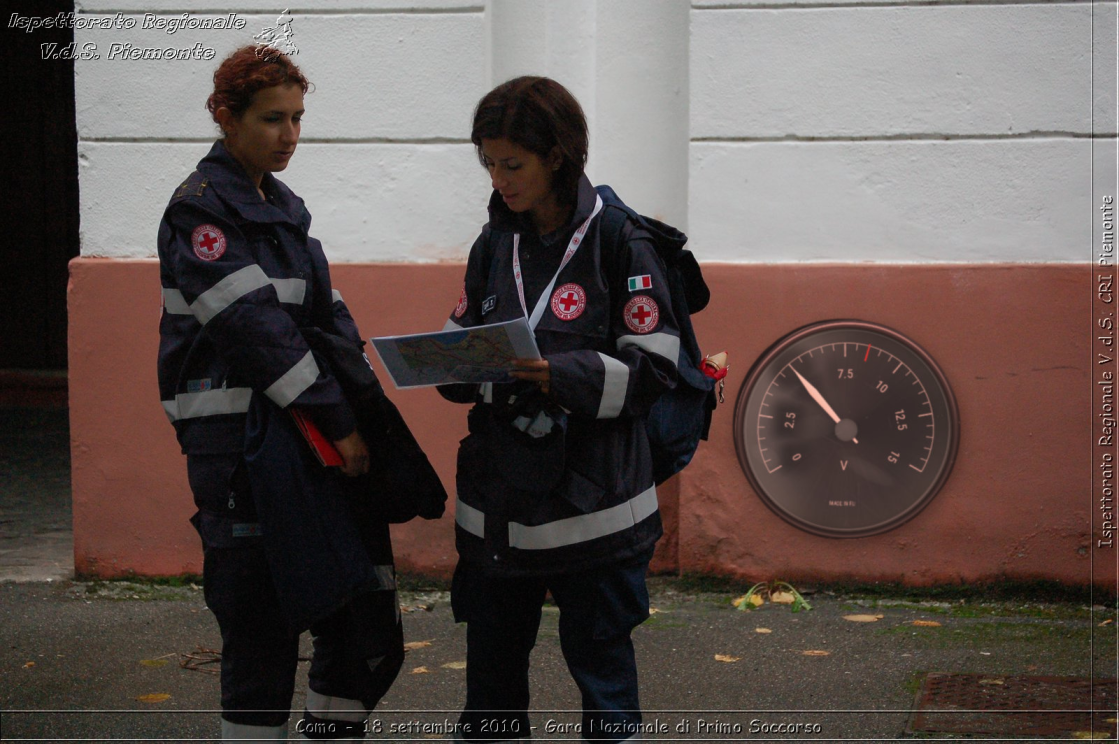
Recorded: 5,V
